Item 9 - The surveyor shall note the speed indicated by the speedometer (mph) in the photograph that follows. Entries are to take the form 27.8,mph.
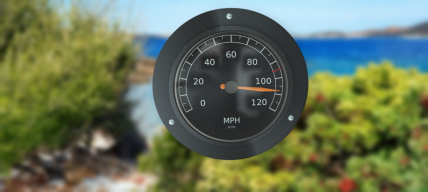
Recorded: 107.5,mph
